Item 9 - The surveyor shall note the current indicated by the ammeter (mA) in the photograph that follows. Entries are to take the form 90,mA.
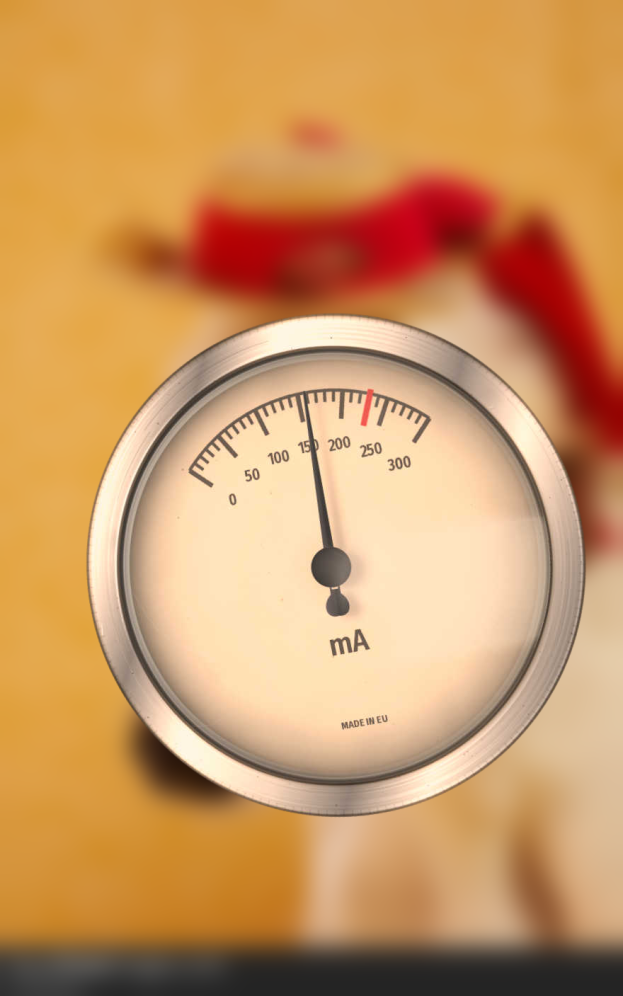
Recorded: 160,mA
